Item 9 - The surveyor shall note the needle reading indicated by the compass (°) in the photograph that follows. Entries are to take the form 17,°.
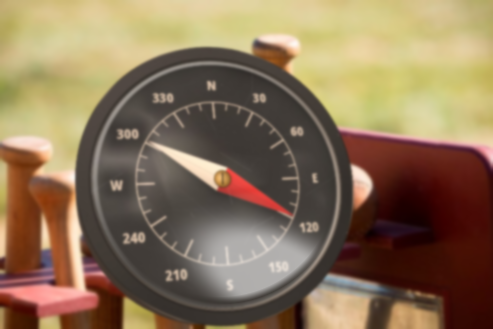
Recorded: 120,°
